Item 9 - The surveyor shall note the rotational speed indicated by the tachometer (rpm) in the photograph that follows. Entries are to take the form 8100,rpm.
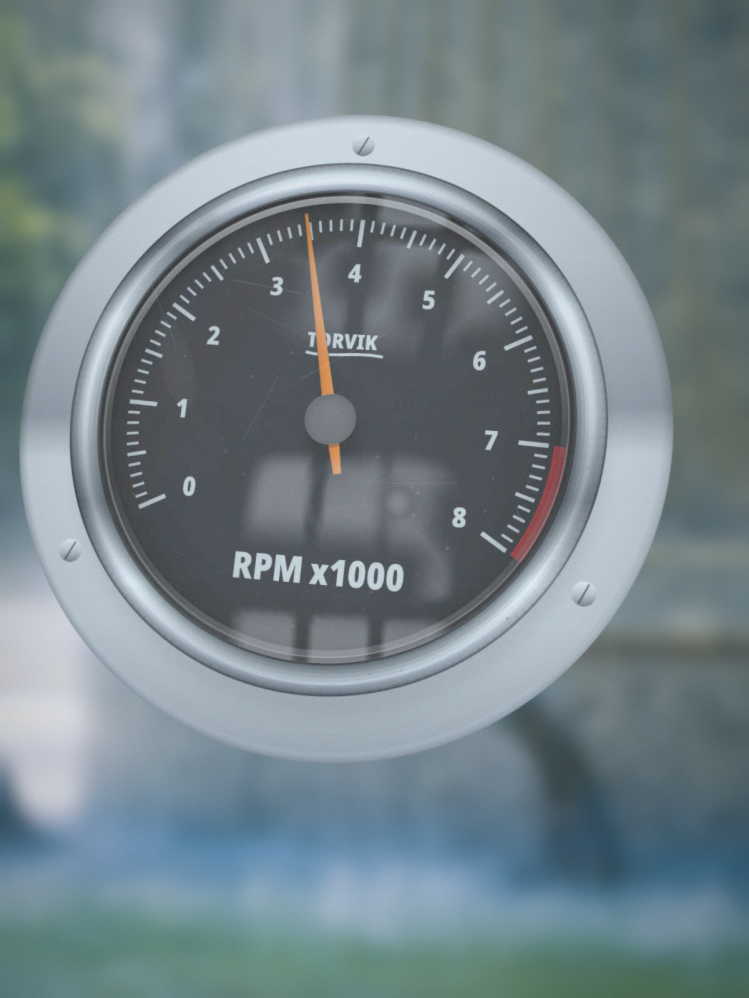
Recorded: 3500,rpm
